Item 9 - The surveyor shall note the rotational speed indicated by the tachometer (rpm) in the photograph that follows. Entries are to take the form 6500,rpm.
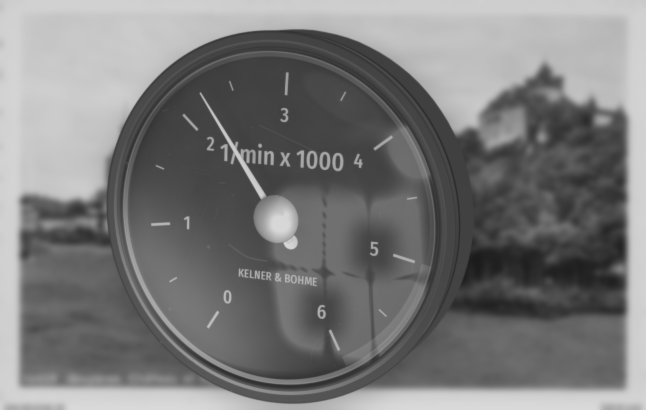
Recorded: 2250,rpm
